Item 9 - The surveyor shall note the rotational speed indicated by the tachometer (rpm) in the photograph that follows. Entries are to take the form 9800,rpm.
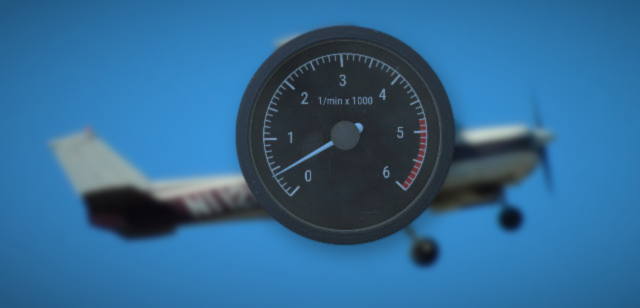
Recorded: 400,rpm
